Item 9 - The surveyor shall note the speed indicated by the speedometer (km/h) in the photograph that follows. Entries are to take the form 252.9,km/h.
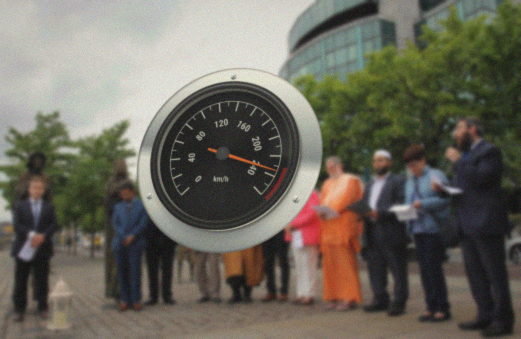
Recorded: 235,km/h
